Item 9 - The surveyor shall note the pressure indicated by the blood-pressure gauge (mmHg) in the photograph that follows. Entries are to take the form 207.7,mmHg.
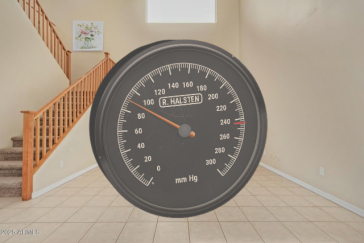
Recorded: 90,mmHg
